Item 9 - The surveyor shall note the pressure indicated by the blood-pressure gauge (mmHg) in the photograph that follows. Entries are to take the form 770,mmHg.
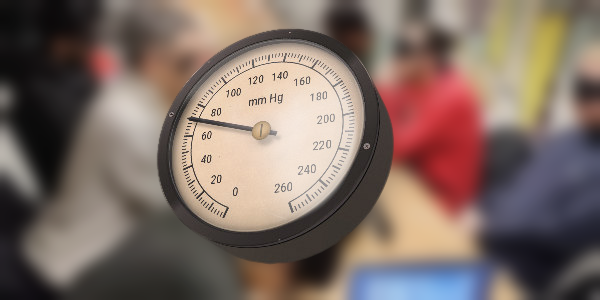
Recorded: 70,mmHg
